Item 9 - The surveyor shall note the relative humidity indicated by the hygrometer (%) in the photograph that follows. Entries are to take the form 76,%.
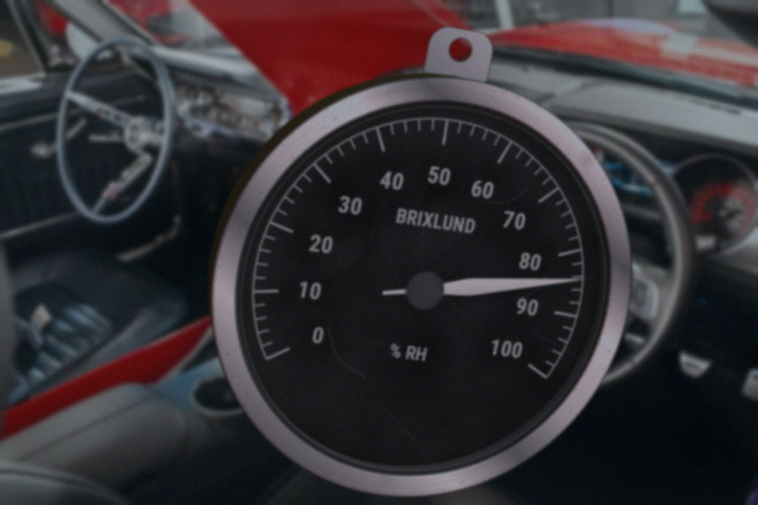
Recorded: 84,%
